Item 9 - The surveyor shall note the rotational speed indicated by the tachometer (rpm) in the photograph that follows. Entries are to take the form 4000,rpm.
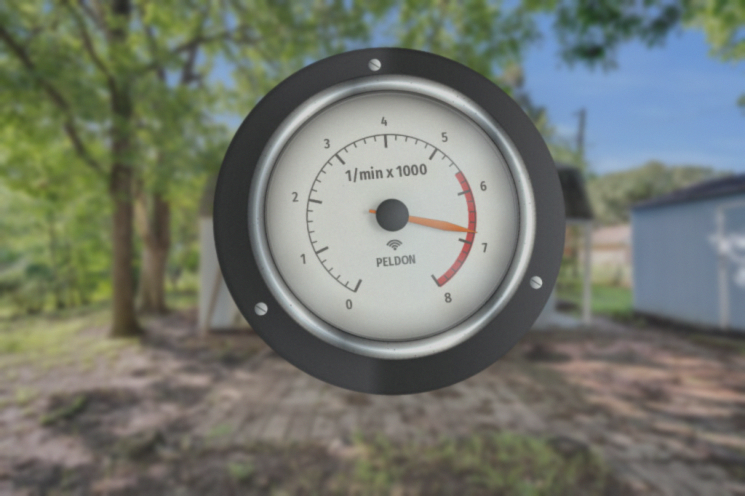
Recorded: 6800,rpm
